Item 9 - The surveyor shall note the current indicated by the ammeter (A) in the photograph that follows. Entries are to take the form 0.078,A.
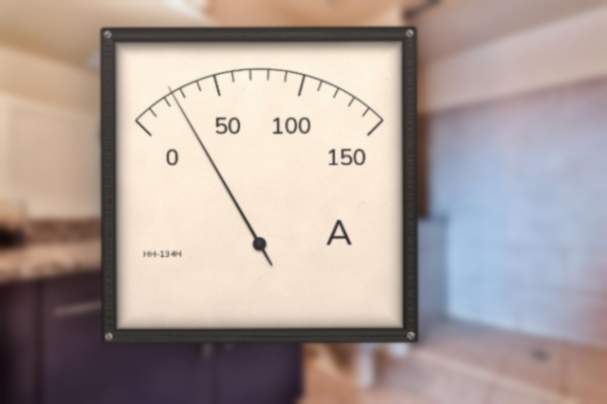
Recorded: 25,A
